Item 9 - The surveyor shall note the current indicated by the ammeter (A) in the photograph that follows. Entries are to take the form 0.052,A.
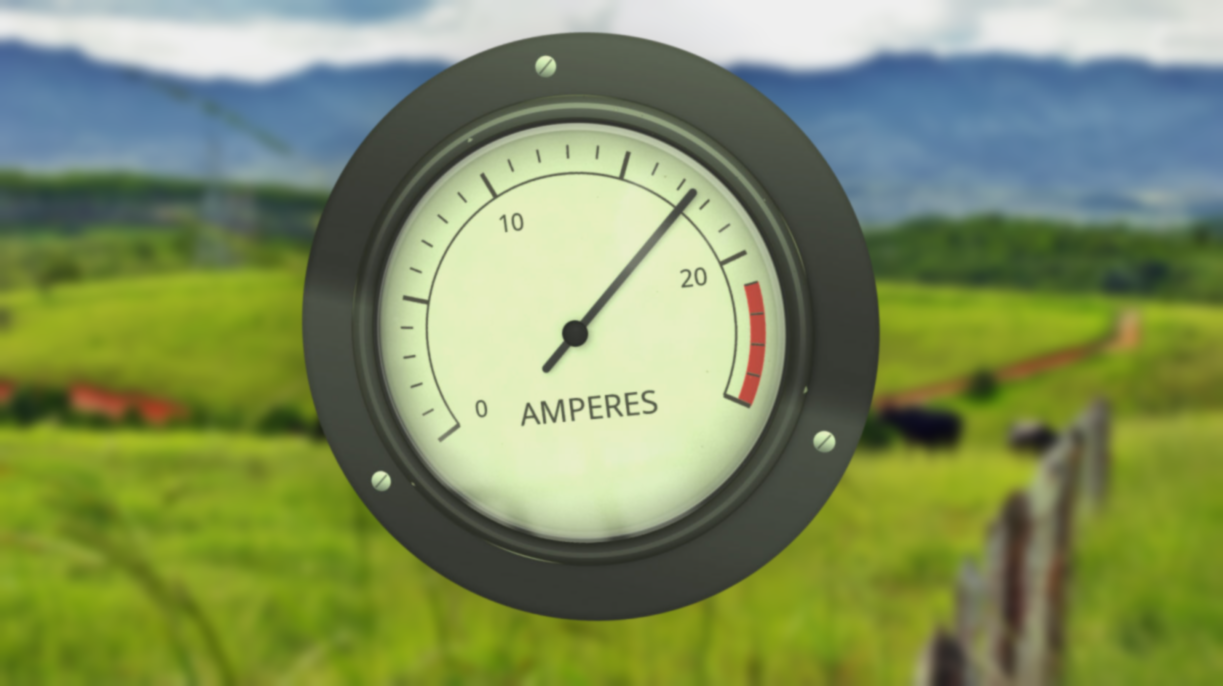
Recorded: 17.5,A
